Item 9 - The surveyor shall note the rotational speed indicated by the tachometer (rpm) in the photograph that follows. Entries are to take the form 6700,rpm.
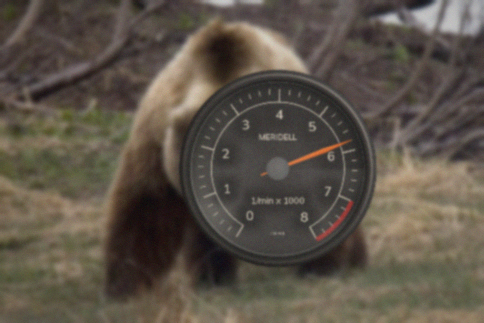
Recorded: 5800,rpm
